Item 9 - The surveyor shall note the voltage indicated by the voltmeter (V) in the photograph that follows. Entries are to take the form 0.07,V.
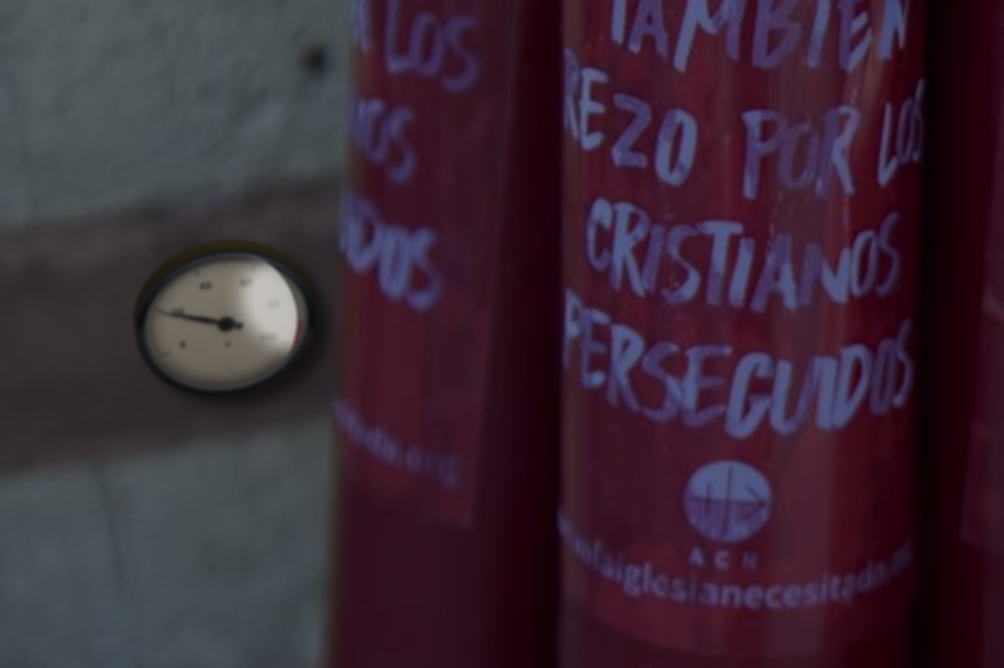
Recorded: 20,V
